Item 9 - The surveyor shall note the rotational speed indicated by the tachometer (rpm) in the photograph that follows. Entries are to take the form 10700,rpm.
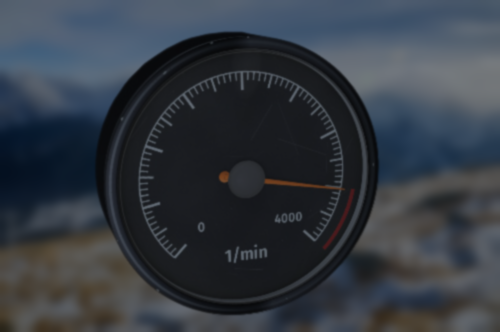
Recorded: 3500,rpm
